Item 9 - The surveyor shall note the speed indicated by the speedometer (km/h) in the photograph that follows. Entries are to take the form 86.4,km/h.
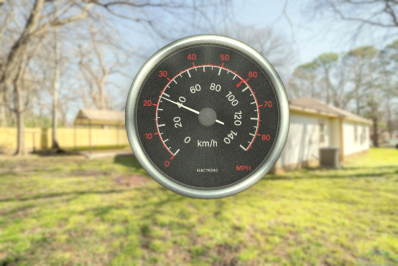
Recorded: 37.5,km/h
